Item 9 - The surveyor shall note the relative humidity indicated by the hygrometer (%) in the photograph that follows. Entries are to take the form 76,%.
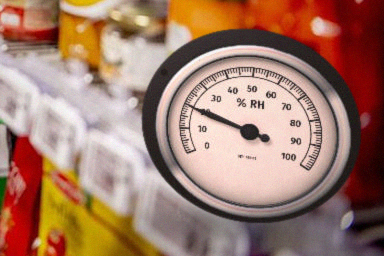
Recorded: 20,%
